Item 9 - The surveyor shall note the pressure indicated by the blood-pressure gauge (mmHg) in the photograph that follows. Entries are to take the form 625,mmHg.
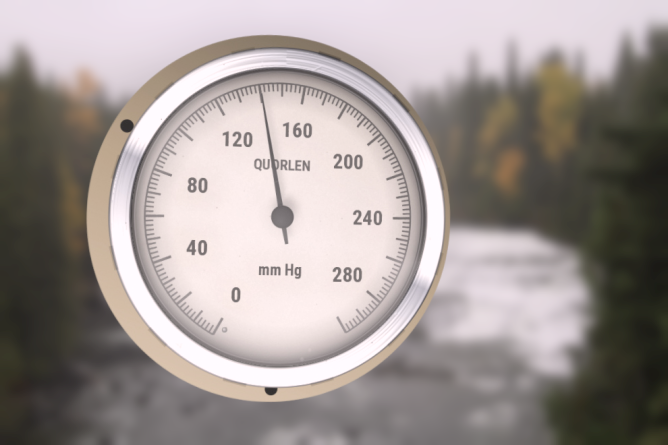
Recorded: 140,mmHg
